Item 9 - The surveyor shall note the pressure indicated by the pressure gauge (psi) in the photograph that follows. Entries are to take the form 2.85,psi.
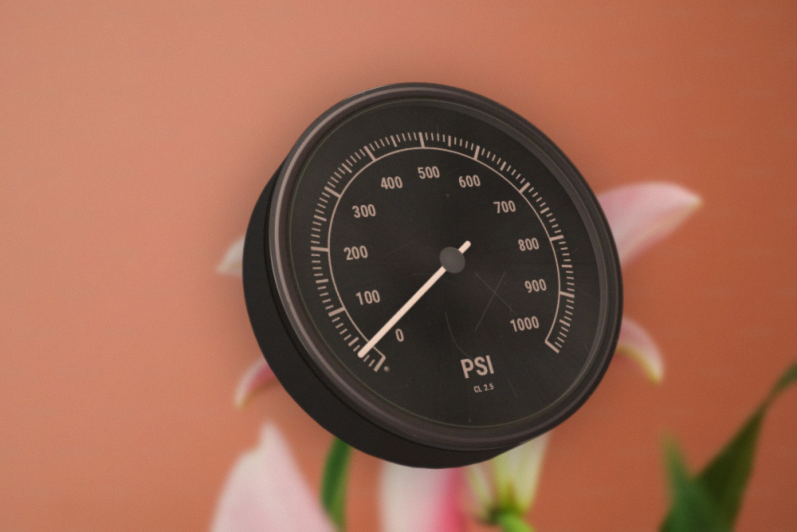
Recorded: 30,psi
